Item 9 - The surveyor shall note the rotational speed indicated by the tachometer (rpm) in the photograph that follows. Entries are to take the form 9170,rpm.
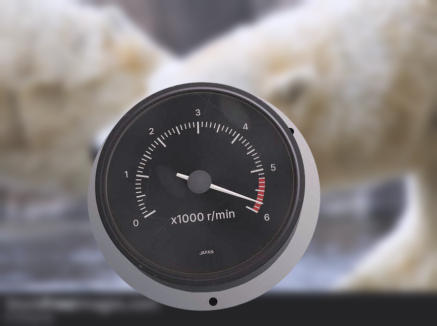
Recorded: 5800,rpm
